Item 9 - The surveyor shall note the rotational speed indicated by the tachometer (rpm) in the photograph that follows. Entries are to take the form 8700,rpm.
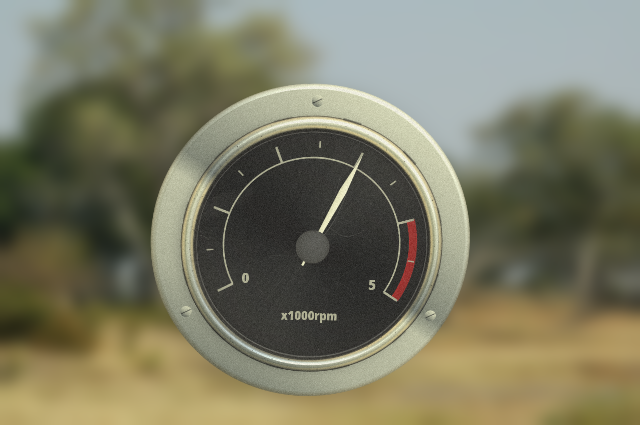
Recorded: 3000,rpm
